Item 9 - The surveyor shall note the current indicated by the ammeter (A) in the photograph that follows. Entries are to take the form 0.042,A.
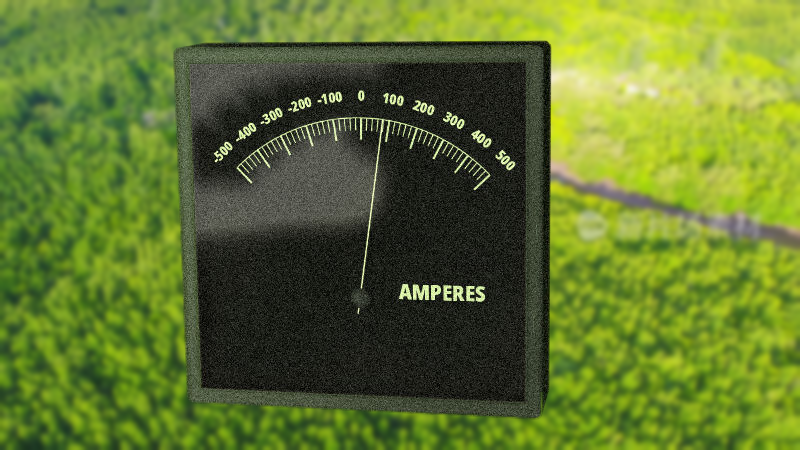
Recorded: 80,A
